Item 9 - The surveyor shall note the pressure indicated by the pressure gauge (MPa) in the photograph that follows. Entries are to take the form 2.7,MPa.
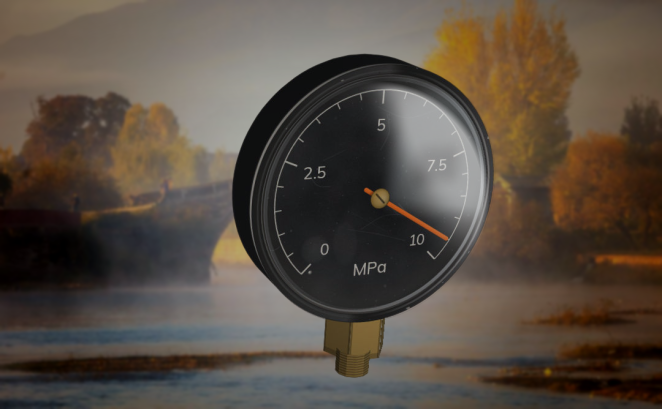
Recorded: 9.5,MPa
